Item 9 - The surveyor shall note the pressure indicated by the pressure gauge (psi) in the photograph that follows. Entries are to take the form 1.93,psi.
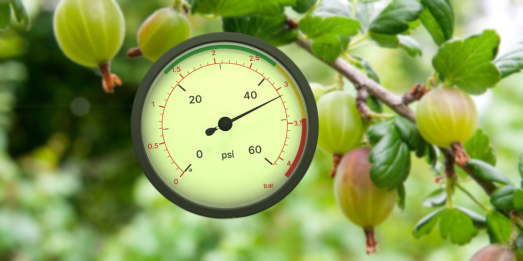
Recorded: 45,psi
